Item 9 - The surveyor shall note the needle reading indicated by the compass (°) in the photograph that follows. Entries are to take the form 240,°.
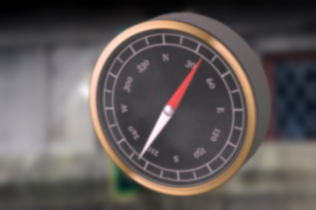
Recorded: 37.5,°
